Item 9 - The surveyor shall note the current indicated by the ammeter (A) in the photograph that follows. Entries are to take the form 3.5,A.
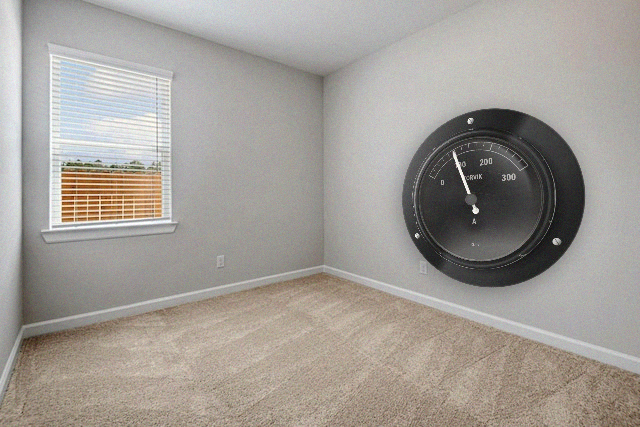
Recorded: 100,A
